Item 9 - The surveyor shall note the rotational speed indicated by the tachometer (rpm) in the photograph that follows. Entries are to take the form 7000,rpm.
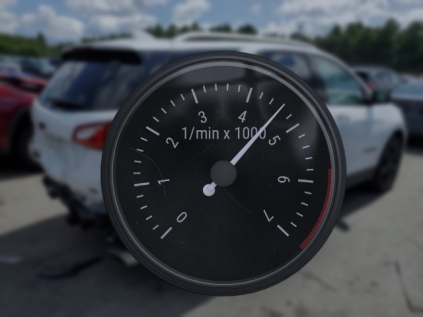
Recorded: 4600,rpm
